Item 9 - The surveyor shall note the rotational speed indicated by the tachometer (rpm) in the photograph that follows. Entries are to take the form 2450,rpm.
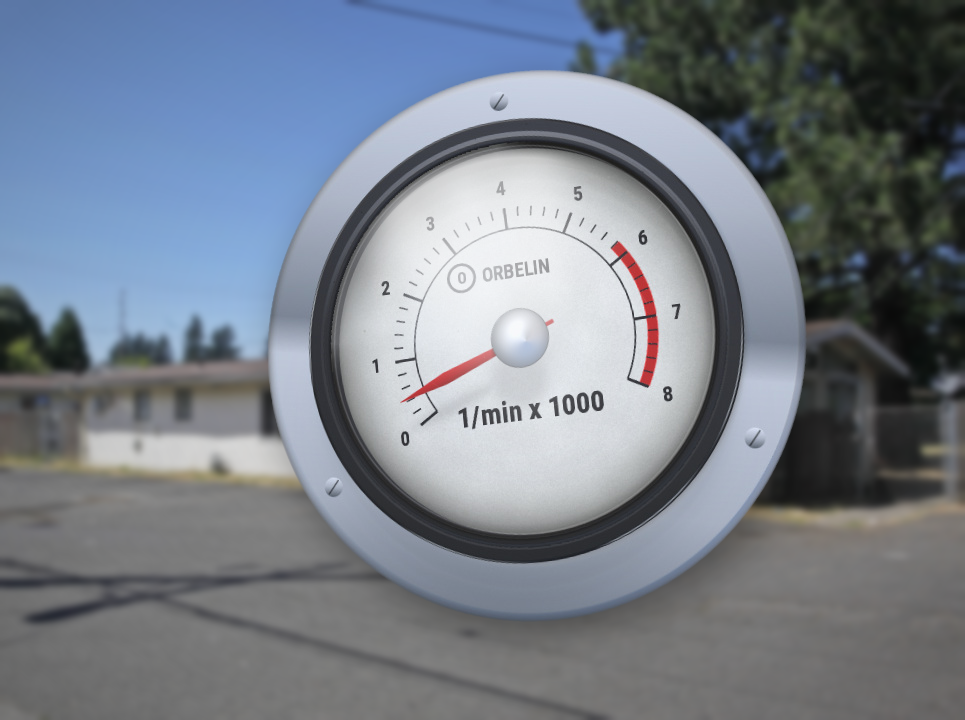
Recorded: 400,rpm
